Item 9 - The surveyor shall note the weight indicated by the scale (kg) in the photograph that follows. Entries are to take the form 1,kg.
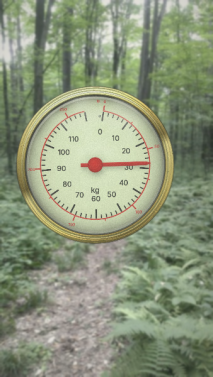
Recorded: 28,kg
